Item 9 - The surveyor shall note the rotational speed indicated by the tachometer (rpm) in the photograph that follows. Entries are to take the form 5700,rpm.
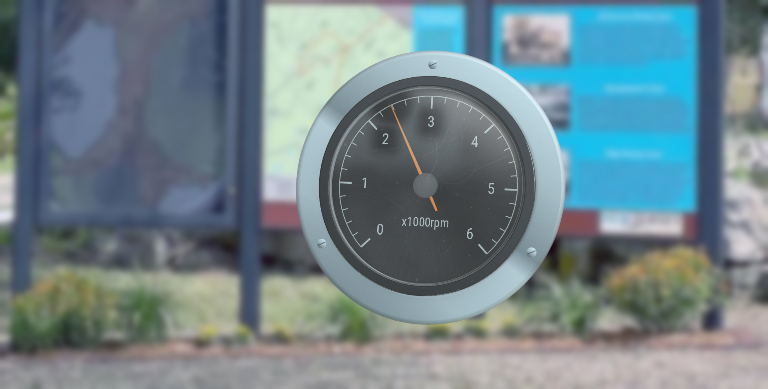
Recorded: 2400,rpm
